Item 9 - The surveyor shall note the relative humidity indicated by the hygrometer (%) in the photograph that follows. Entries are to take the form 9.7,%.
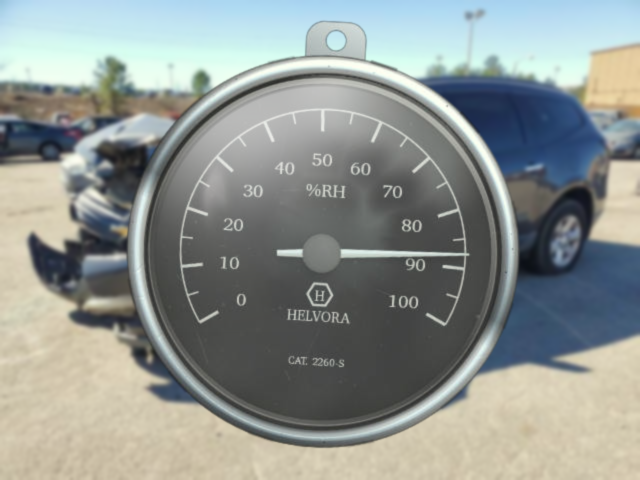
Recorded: 87.5,%
